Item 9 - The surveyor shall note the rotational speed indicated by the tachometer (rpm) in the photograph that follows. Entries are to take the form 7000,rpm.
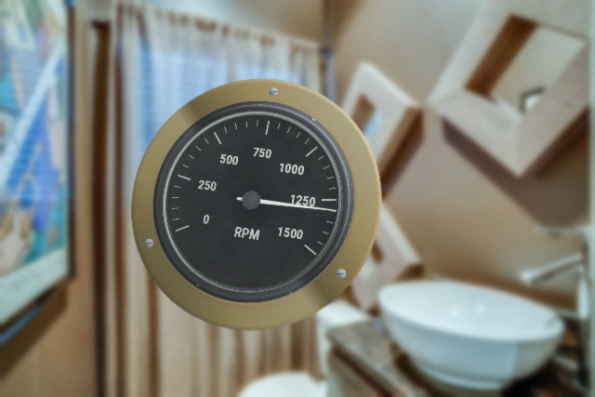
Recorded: 1300,rpm
